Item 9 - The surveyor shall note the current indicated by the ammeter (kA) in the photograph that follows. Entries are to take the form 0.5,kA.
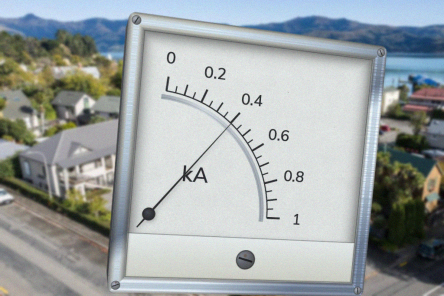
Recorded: 0.4,kA
